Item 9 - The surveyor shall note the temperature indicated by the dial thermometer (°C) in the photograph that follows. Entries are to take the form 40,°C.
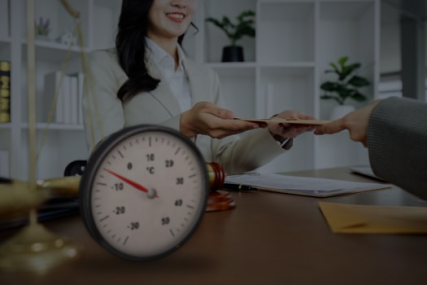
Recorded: -6,°C
